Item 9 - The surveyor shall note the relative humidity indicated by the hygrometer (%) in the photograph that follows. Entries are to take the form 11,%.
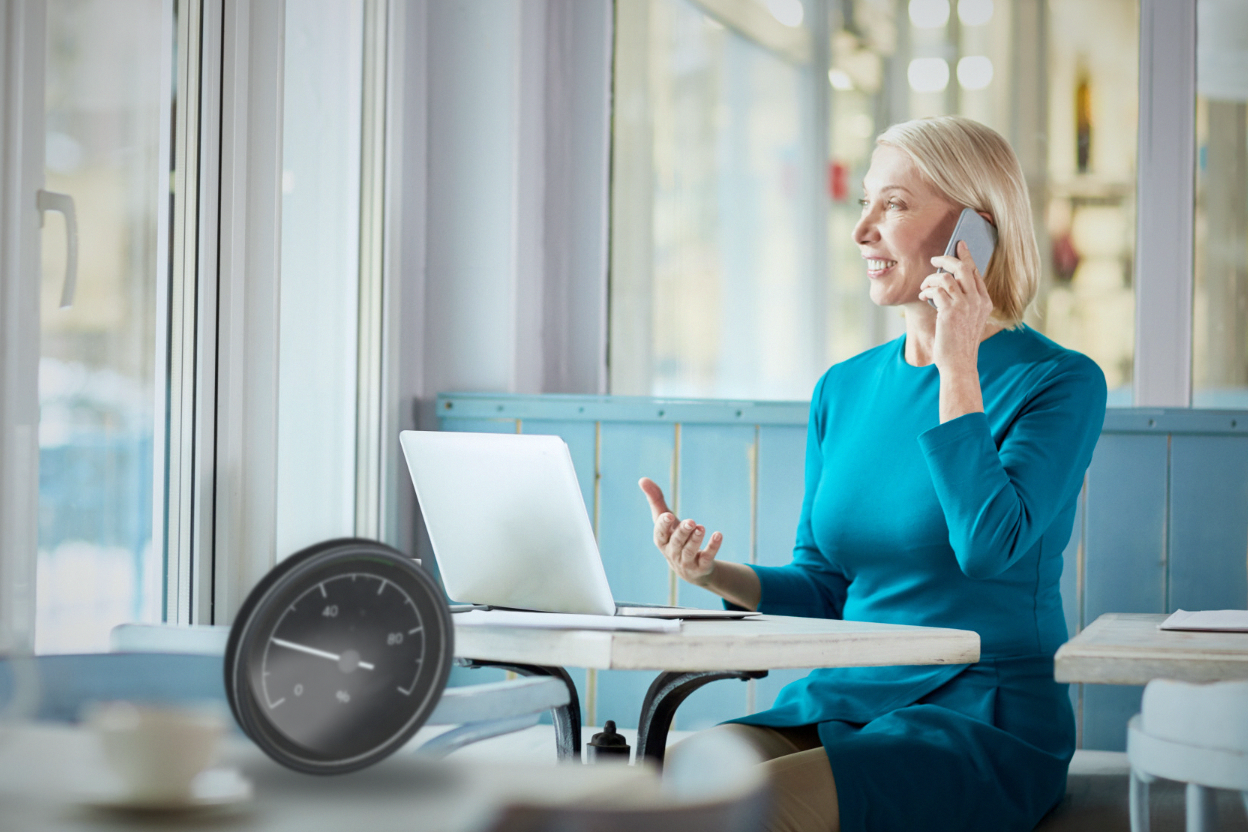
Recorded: 20,%
